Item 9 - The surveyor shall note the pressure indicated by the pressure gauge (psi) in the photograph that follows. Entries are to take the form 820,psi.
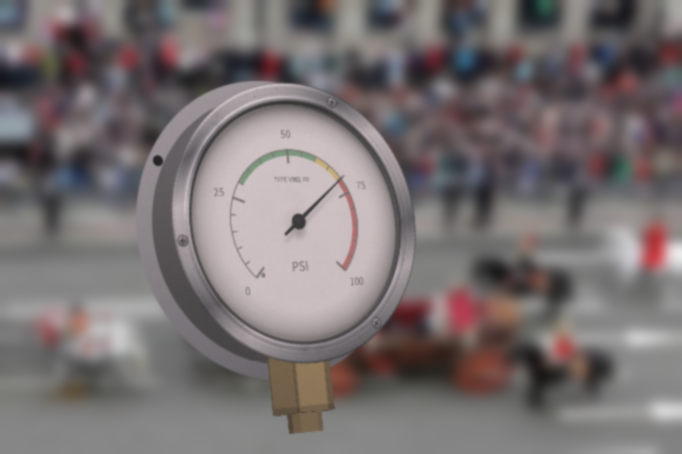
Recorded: 70,psi
